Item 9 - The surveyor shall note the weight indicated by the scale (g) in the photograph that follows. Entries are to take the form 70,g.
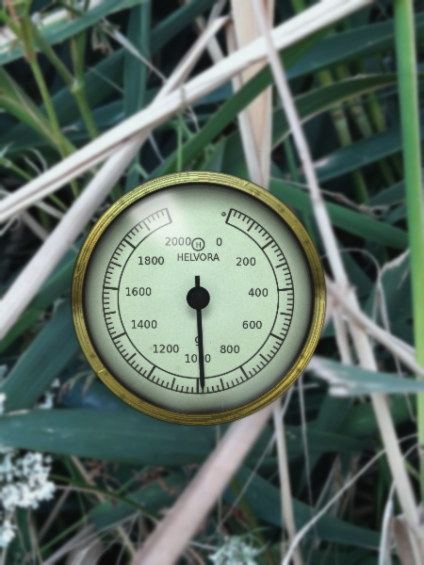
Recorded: 980,g
